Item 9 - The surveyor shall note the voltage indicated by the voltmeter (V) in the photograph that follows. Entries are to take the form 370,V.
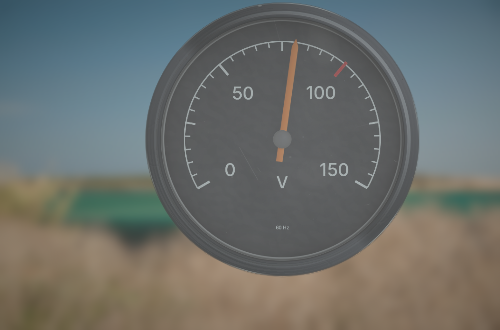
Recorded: 80,V
